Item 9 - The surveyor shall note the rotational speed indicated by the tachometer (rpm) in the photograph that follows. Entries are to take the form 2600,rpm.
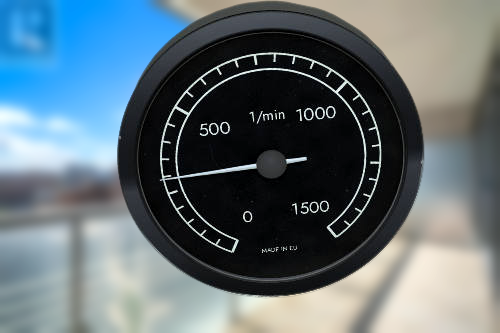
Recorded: 300,rpm
